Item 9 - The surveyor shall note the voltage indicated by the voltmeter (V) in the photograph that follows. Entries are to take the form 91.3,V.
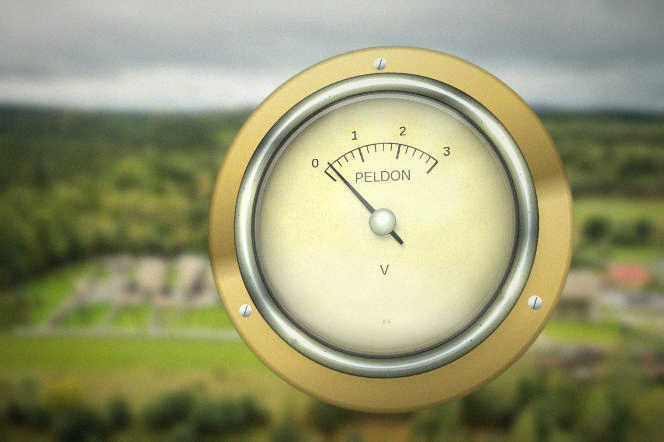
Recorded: 0.2,V
